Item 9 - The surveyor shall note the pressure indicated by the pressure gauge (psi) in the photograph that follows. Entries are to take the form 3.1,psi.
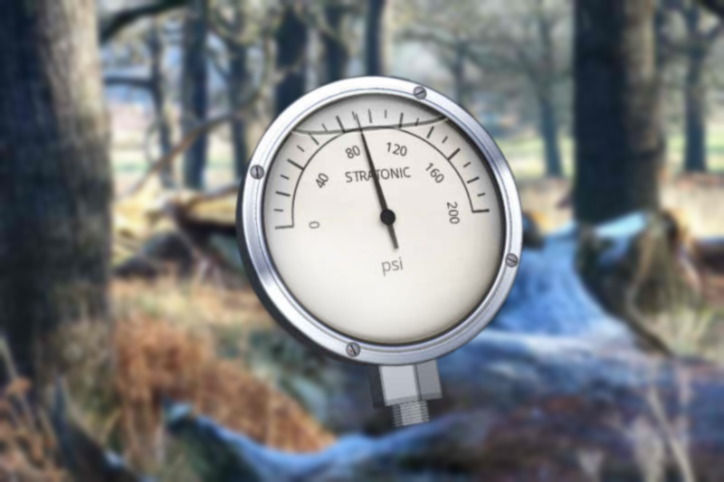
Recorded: 90,psi
